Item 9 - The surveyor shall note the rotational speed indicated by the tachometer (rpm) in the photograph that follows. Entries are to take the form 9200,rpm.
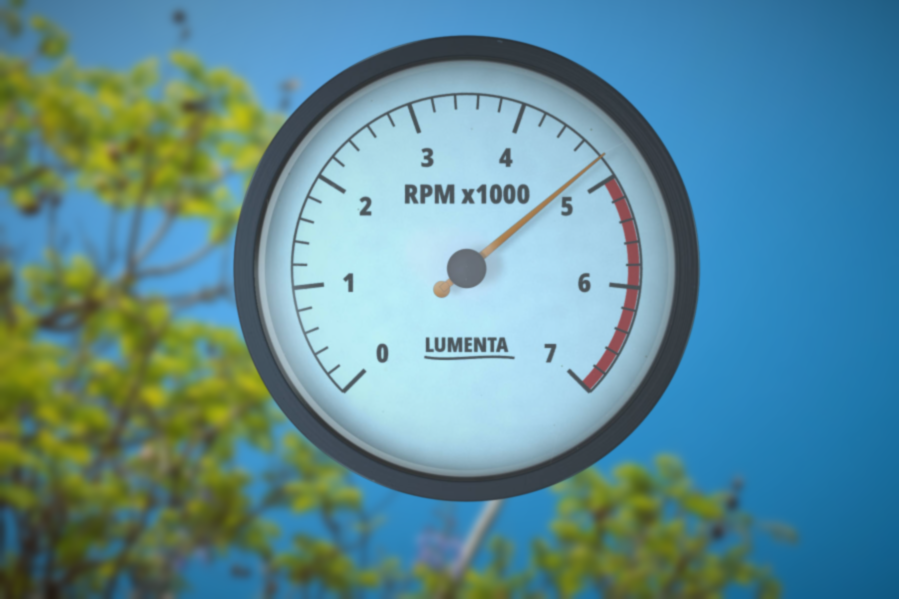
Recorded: 4800,rpm
